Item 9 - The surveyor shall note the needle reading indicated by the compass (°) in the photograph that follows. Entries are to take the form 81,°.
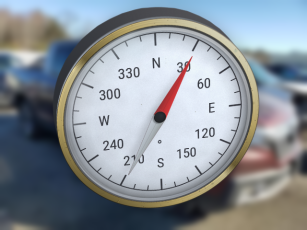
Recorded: 30,°
